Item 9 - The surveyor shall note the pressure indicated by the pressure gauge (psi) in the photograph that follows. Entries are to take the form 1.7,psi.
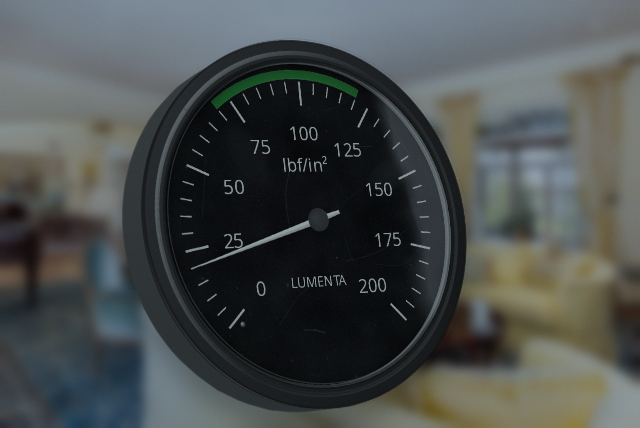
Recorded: 20,psi
